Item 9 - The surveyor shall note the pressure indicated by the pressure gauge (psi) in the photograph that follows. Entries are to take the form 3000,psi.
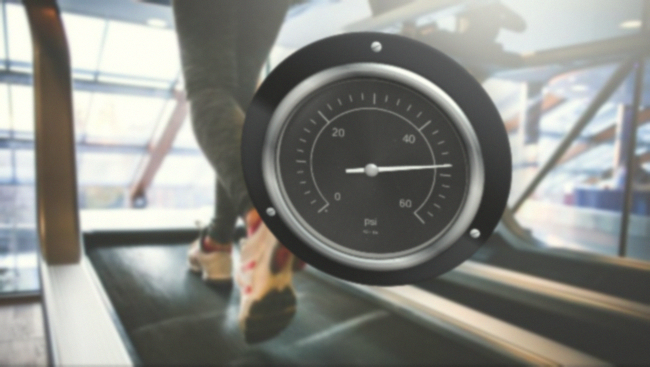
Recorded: 48,psi
